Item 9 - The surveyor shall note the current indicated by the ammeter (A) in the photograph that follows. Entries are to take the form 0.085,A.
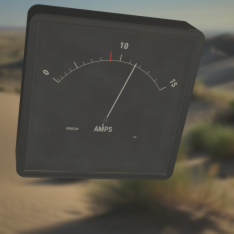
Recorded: 11.5,A
